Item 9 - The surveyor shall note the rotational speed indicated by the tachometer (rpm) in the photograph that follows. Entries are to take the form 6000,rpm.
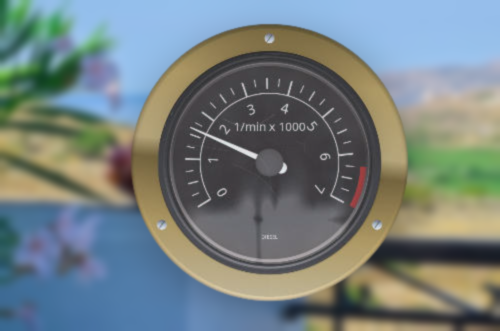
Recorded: 1625,rpm
